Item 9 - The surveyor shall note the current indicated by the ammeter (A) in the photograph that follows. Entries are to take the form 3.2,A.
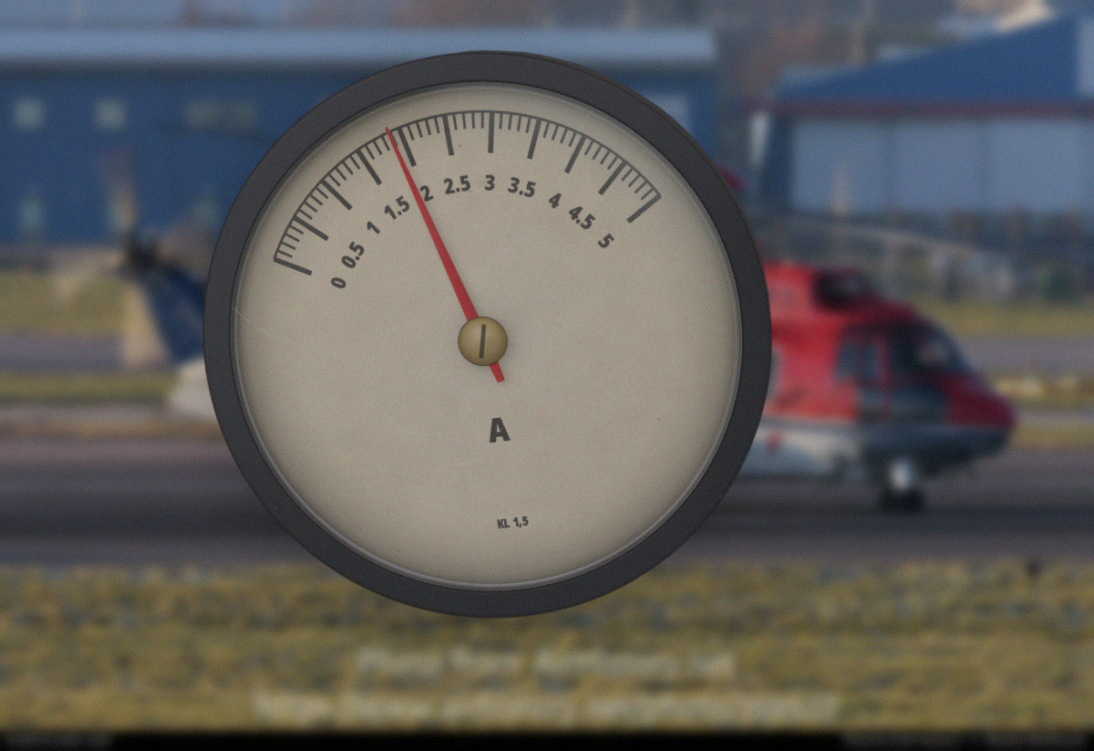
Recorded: 1.9,A
